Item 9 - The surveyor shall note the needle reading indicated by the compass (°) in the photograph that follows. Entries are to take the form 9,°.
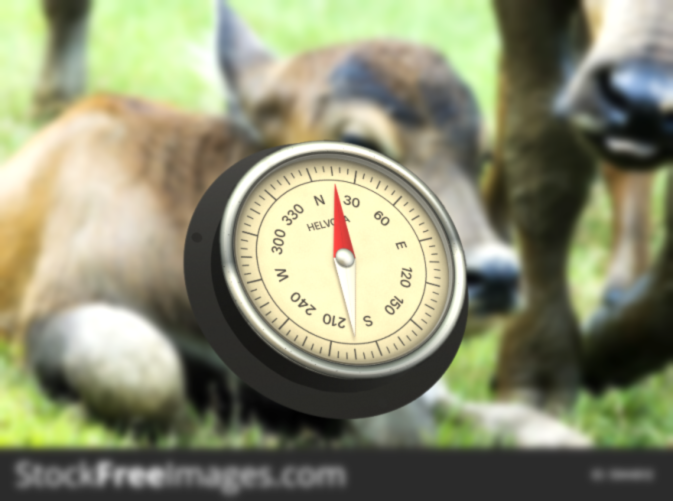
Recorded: 15,°
